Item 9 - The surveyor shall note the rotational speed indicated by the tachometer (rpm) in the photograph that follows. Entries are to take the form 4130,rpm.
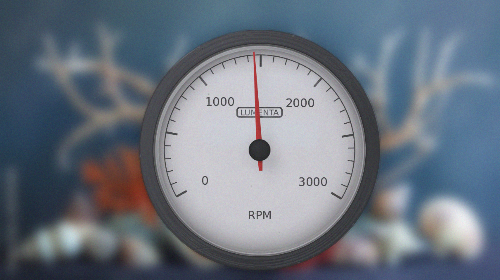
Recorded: 1450,rpm
